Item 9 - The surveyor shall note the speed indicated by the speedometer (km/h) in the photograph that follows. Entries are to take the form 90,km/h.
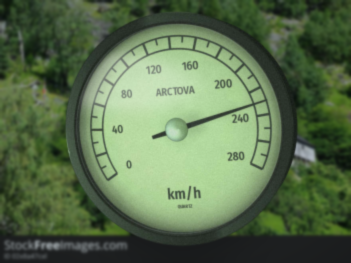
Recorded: 230,km/h
